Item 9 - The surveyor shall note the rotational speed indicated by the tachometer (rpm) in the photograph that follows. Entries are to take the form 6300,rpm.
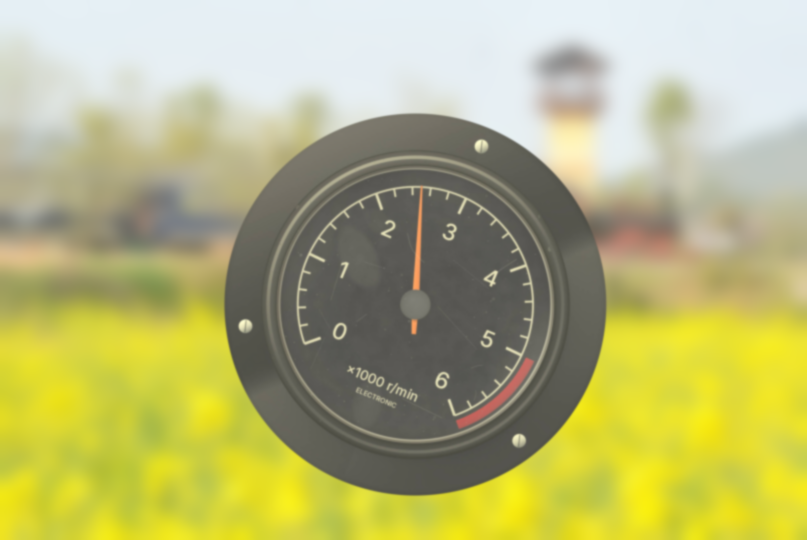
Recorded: 2500,rpm
